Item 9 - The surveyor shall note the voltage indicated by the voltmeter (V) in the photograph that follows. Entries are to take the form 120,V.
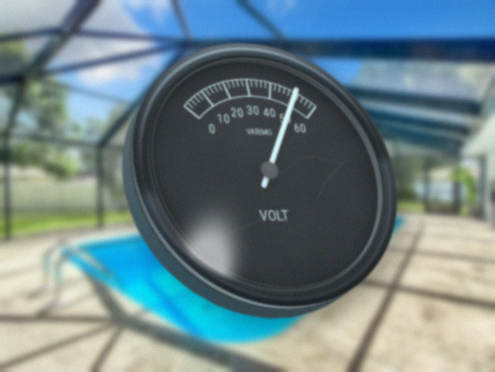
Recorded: 50,V
